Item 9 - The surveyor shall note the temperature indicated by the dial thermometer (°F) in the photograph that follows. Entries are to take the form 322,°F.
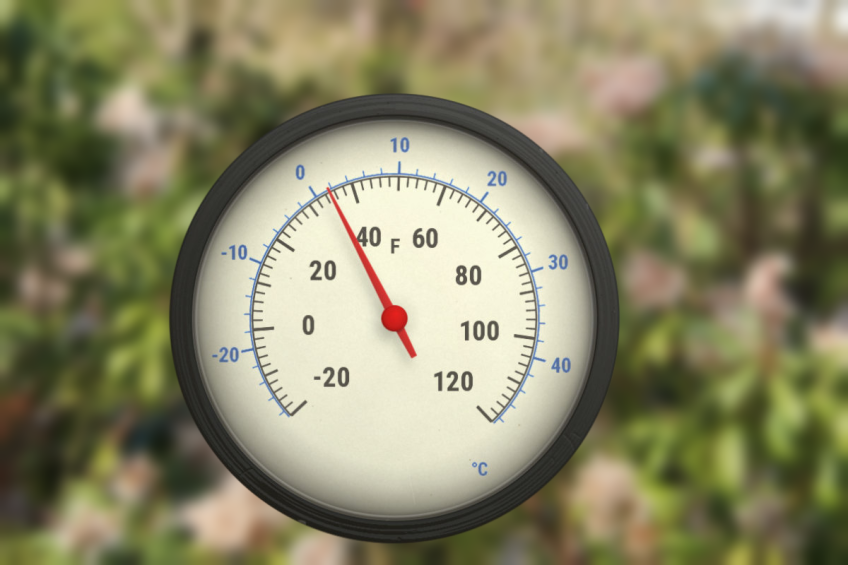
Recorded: 35,°F
